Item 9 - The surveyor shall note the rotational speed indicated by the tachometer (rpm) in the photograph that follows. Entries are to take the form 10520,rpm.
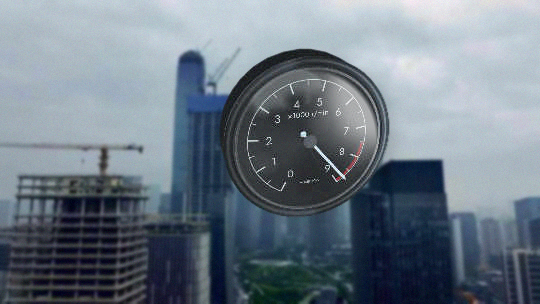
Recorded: 8750,rpm
